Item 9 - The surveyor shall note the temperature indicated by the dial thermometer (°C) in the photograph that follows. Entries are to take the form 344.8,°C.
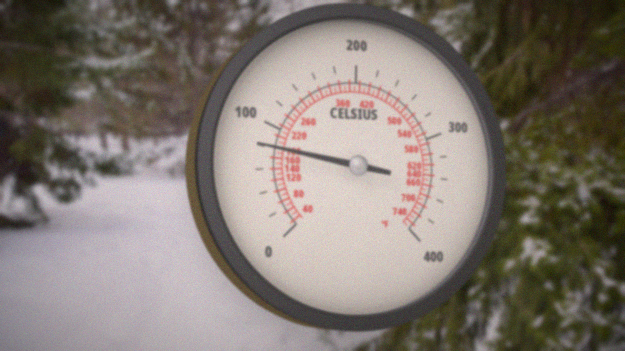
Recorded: 80,°C
